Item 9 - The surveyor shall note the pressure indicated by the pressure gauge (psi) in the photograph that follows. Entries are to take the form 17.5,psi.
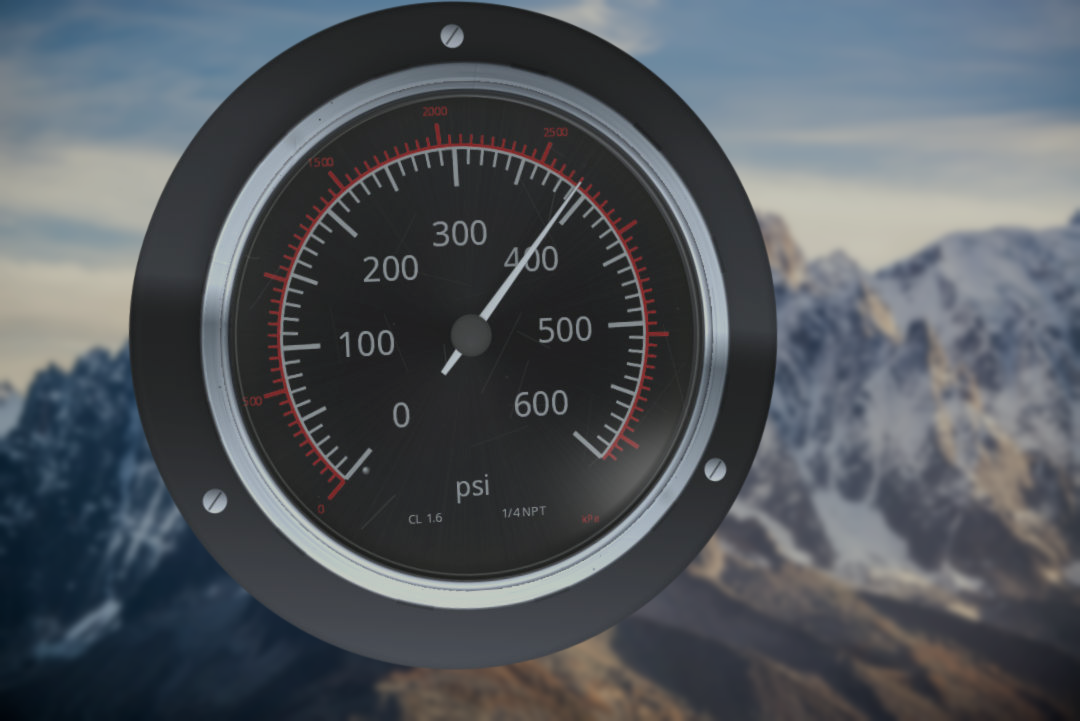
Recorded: 390,psi
